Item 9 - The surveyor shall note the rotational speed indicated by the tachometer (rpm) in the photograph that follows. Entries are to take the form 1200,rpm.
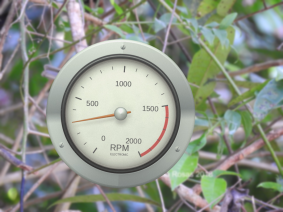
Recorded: 300,rpm
